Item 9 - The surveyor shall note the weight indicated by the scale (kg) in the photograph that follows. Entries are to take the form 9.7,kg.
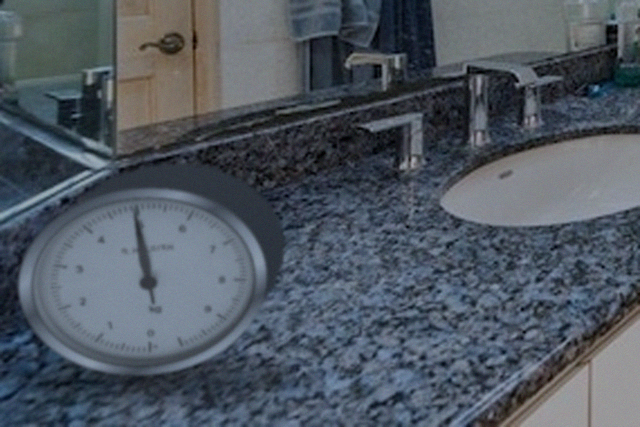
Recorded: 5,kg
